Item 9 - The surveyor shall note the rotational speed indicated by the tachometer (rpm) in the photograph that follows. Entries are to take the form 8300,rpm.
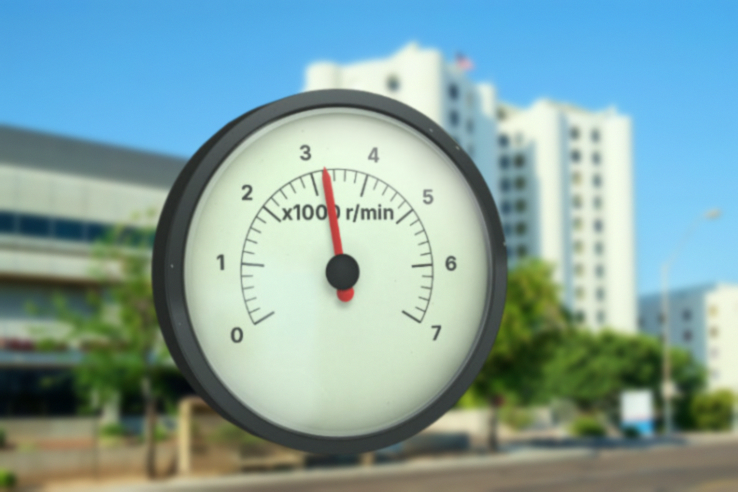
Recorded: 3200,rpm
